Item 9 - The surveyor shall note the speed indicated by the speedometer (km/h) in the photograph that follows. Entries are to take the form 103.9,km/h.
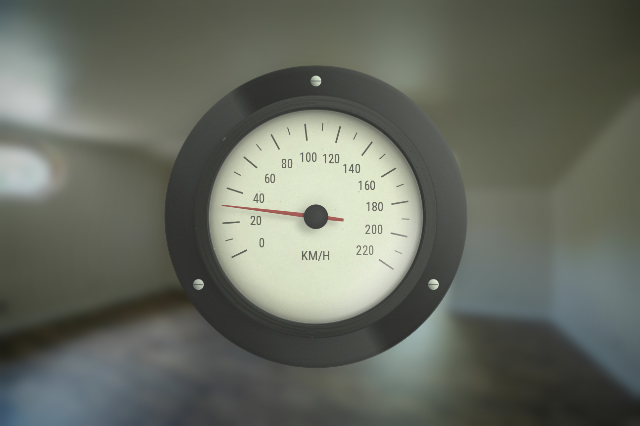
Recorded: 30,km/h
